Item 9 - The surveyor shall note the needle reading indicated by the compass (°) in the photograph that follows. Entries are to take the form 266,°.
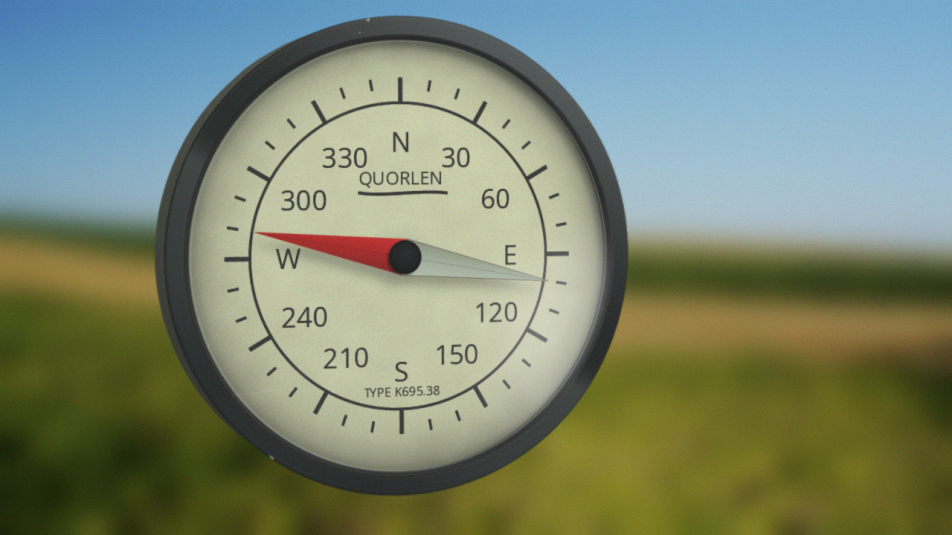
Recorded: 280,°
